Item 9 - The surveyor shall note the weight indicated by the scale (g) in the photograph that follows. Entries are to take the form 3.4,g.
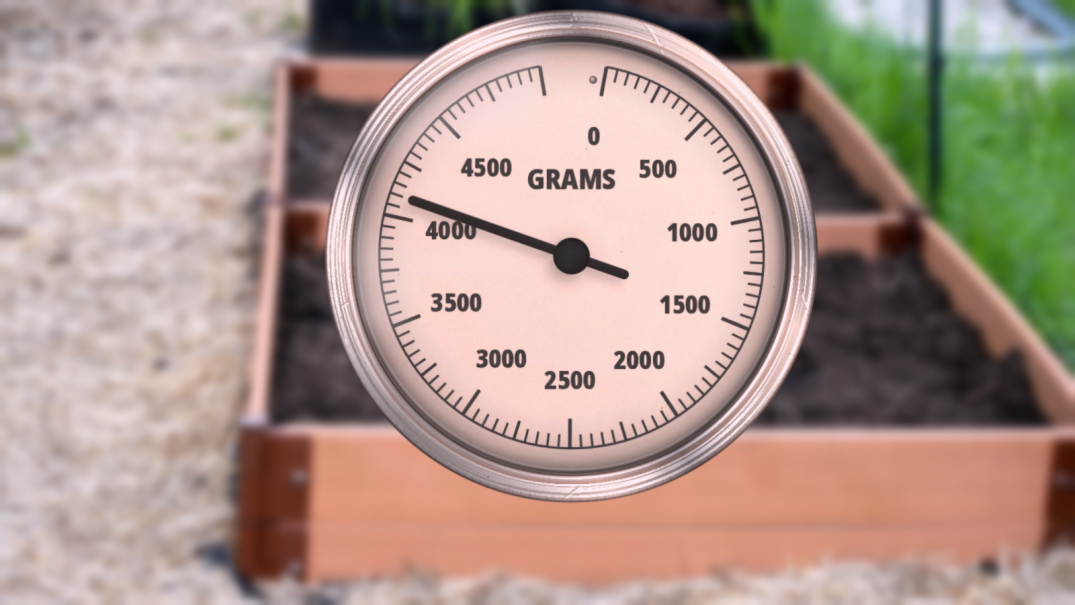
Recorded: 4100,g
